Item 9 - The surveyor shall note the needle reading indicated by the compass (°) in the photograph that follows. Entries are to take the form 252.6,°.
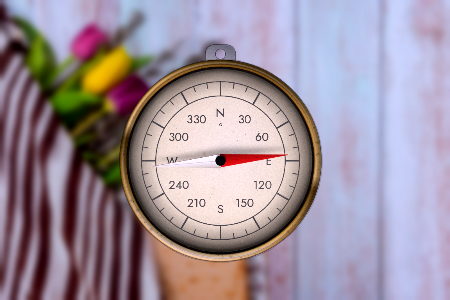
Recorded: 85,°
